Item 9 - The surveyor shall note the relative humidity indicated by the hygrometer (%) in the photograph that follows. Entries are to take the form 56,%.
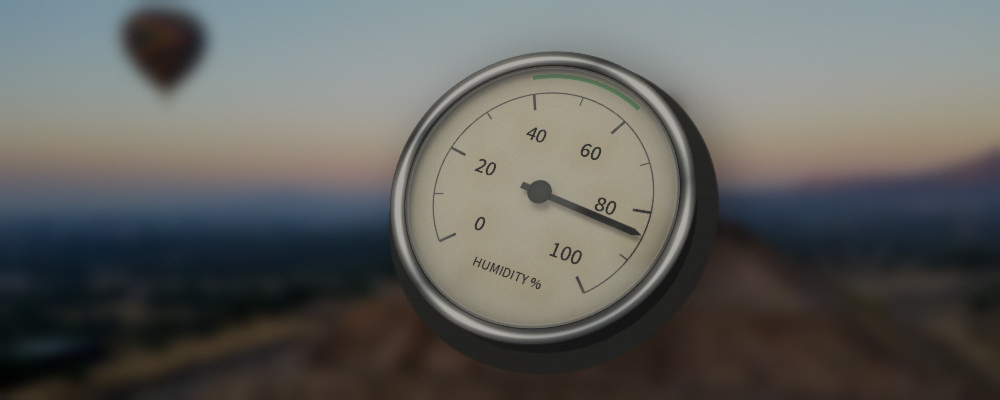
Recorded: 85,%
